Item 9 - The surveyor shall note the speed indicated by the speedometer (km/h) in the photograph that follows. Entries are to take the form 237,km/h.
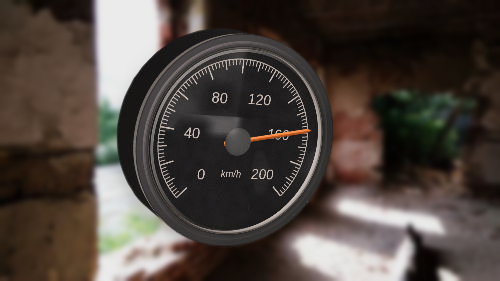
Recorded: 160,km/h
